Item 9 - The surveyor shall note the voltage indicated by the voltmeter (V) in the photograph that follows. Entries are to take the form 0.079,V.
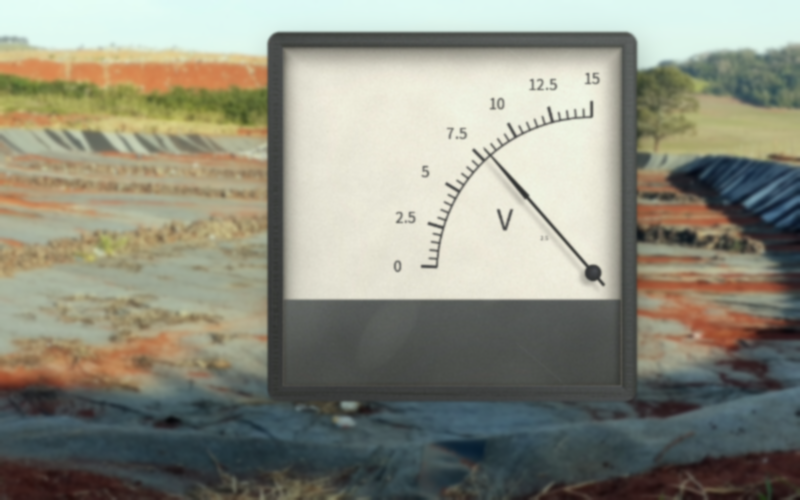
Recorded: 8,V
